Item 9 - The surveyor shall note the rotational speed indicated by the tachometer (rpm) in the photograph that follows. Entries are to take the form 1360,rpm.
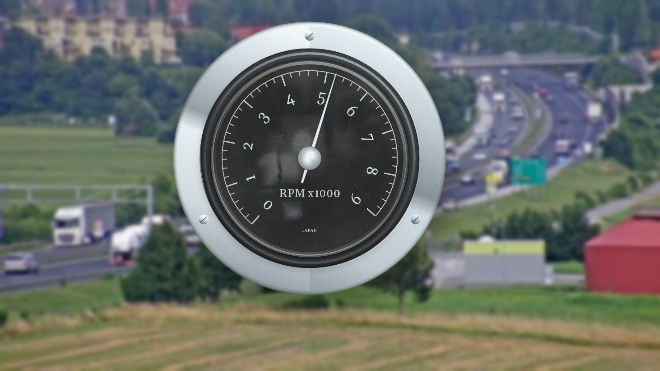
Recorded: 5200,rpm
